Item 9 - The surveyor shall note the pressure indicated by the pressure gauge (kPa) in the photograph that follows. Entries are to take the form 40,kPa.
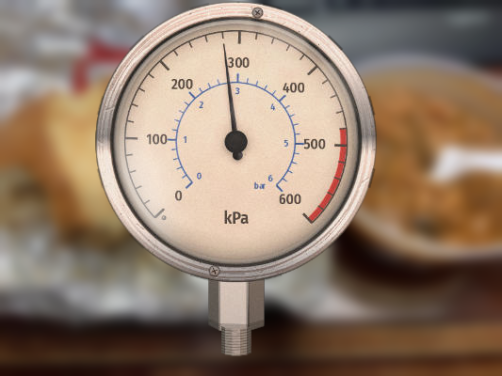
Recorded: 280,kPa
